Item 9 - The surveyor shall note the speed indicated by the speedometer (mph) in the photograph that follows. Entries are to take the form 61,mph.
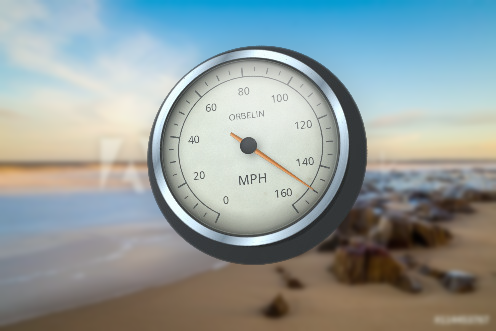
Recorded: 150,mph
